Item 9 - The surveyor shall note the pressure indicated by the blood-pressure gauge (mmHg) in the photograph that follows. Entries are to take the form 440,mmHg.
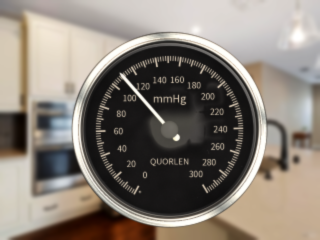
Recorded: 110,mmHg
